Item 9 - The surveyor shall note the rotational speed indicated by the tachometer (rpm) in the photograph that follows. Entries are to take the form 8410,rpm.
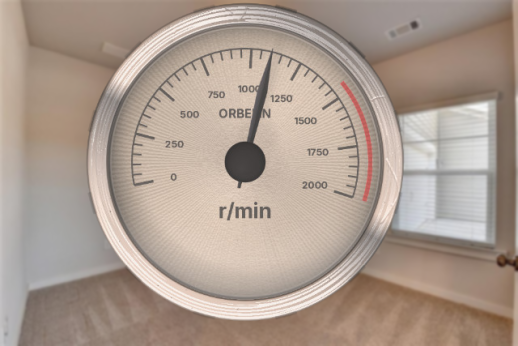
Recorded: 1100,rpm
